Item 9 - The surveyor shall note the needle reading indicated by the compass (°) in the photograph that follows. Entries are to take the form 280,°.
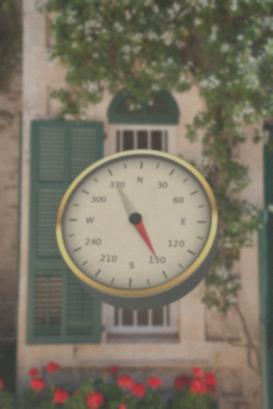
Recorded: 150,°
